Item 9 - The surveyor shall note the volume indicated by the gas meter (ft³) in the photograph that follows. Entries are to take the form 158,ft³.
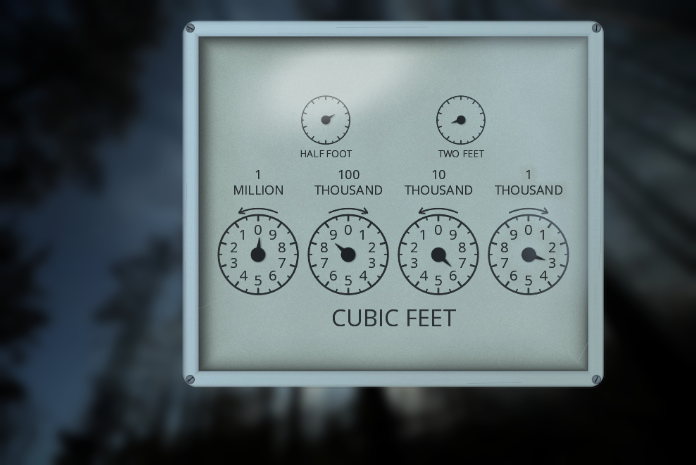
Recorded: 986300,ft³
